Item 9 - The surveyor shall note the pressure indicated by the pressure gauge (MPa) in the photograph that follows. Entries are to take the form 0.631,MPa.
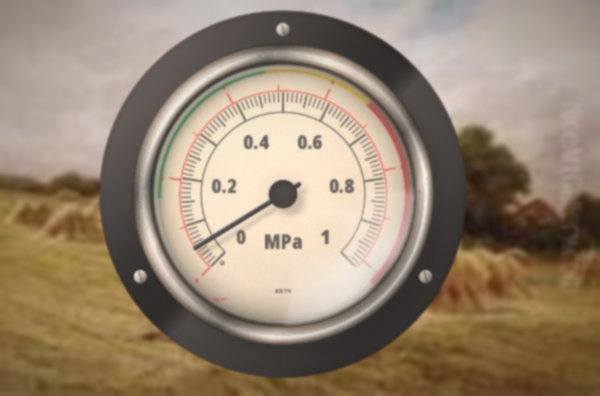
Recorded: 0.05,MPa
